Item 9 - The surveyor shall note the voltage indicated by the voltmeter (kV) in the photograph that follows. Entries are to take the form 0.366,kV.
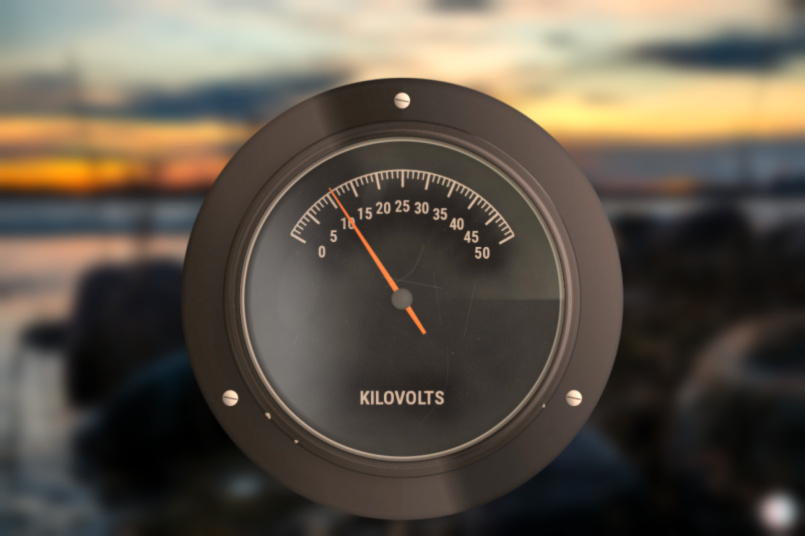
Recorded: 11,kV
